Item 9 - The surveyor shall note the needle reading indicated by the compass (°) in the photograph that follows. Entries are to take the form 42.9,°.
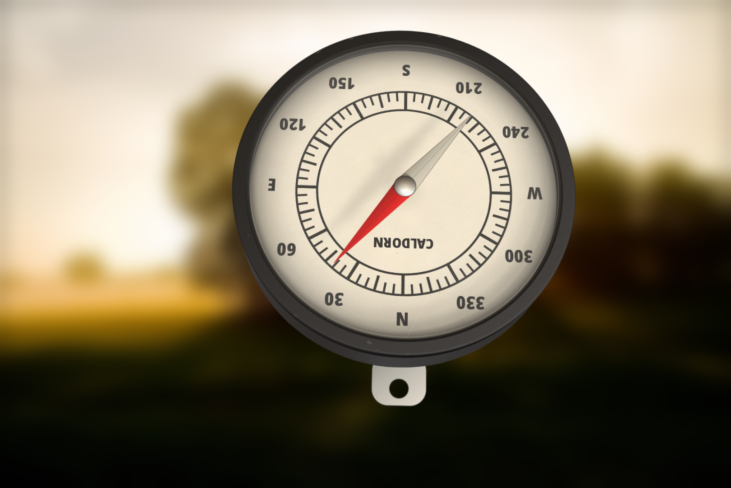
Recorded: 40,°
